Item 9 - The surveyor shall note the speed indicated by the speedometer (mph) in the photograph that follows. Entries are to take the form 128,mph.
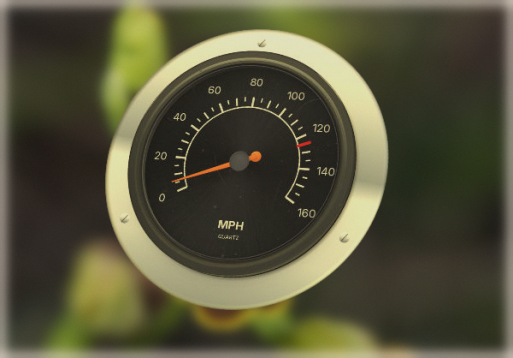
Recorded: 5,mph
